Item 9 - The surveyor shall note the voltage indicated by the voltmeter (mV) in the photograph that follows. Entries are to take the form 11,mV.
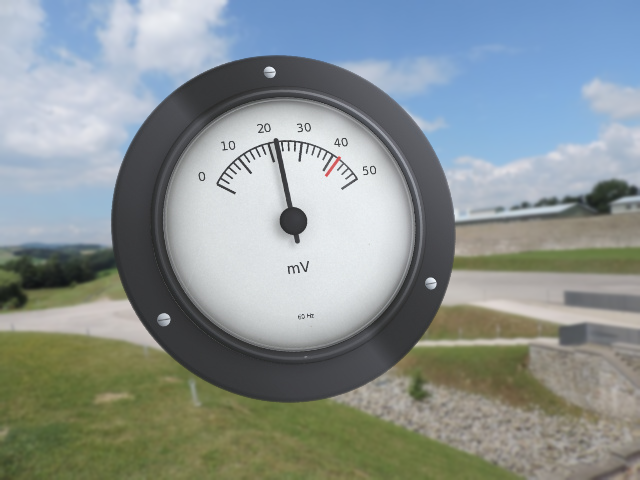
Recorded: 22,mV
